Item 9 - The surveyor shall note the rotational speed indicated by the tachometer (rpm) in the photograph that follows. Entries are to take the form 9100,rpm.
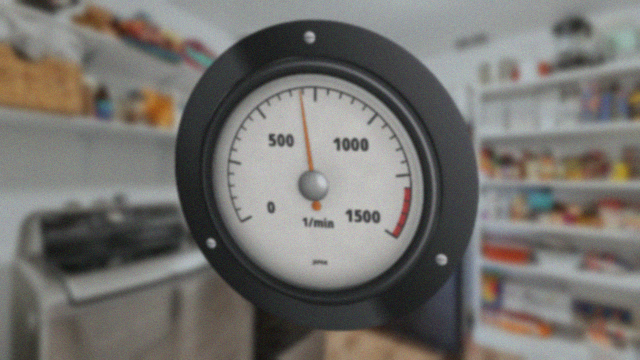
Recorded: 700,rpm
